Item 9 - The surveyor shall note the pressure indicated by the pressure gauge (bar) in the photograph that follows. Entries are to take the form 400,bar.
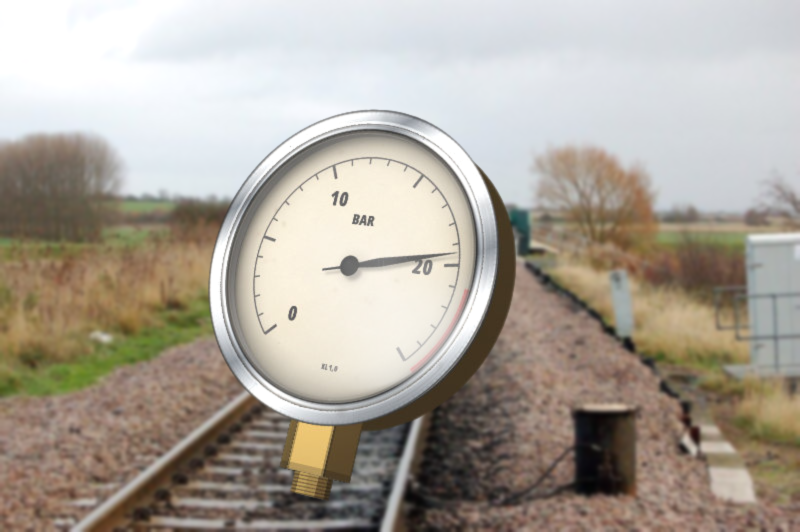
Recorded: 19.5,bar
